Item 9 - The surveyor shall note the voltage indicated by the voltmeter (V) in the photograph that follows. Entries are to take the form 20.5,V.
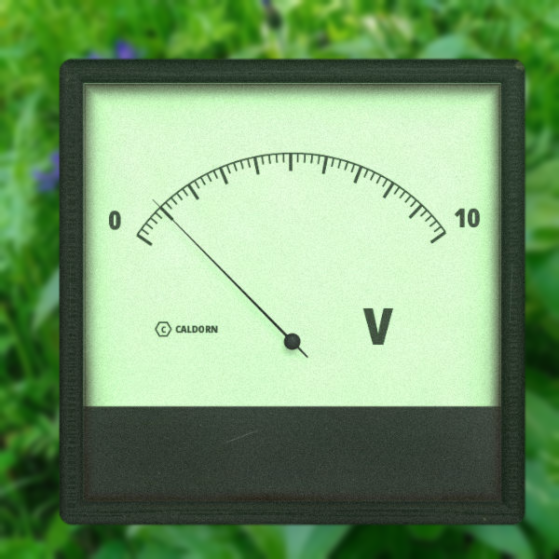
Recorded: 1,V
